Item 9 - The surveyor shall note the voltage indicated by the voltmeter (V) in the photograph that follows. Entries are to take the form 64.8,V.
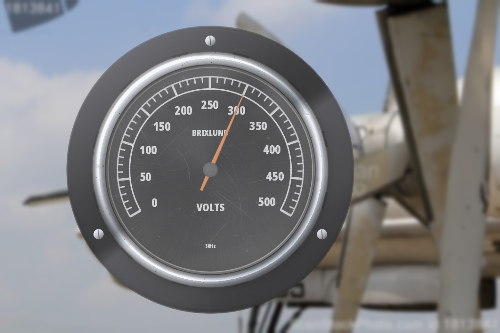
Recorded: 300,V
